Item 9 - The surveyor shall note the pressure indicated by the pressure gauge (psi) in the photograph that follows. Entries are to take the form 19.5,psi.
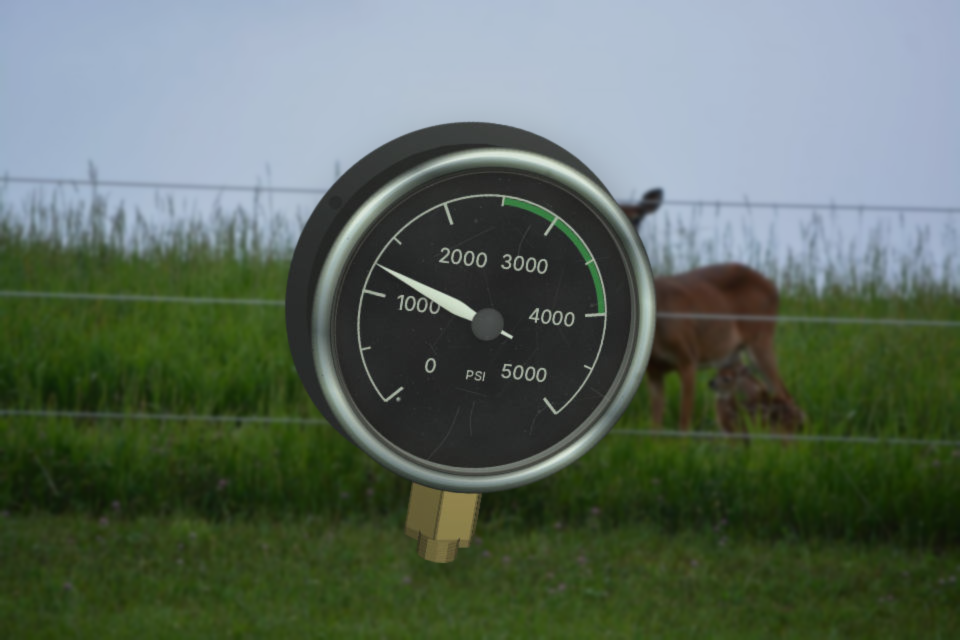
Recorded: 1250,psi
